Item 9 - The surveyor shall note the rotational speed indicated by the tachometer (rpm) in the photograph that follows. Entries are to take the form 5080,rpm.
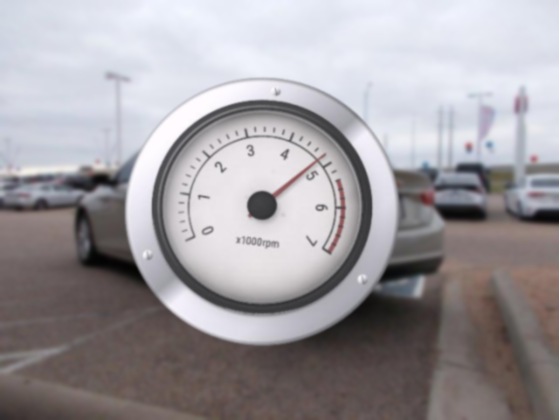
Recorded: 4800,rpm
